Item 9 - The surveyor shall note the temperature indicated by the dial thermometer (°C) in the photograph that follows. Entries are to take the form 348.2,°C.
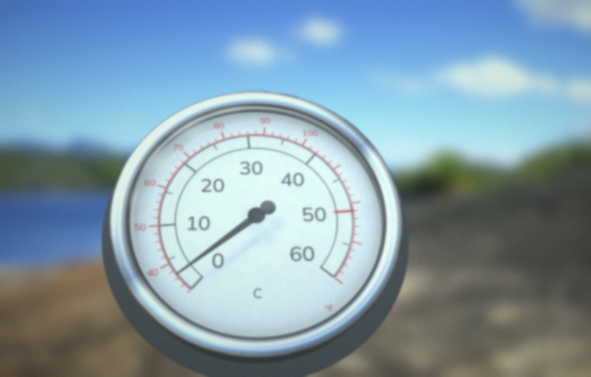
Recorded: 2.5,°C
